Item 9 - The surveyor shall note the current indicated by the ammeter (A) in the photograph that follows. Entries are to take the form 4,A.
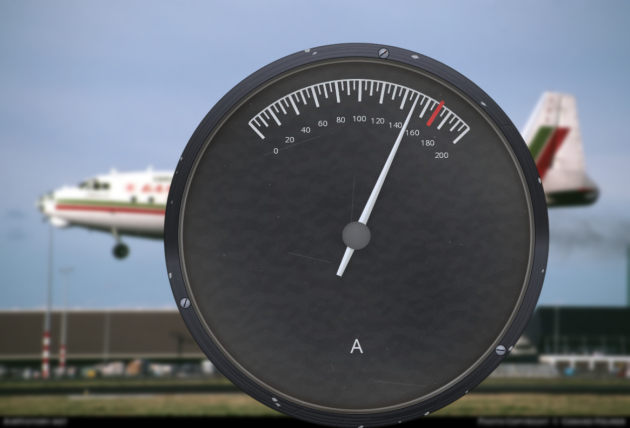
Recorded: 150,A
